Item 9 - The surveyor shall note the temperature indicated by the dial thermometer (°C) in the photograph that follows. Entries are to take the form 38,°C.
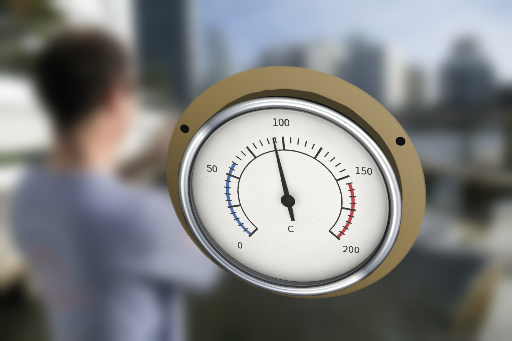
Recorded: 95,°C
